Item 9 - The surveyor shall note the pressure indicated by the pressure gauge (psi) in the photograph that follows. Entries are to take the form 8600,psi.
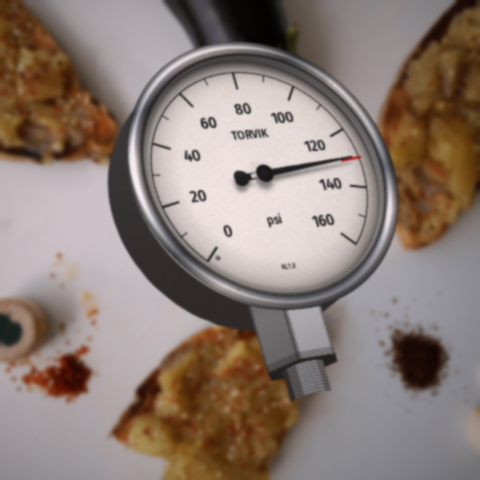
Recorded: 130,psi
